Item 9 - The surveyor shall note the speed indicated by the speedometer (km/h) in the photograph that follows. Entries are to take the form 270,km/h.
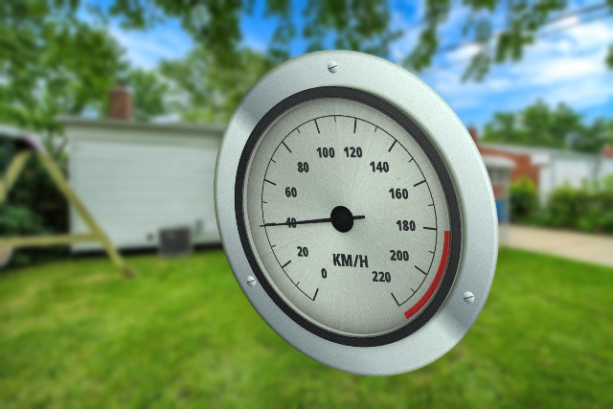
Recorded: 40,km/h
